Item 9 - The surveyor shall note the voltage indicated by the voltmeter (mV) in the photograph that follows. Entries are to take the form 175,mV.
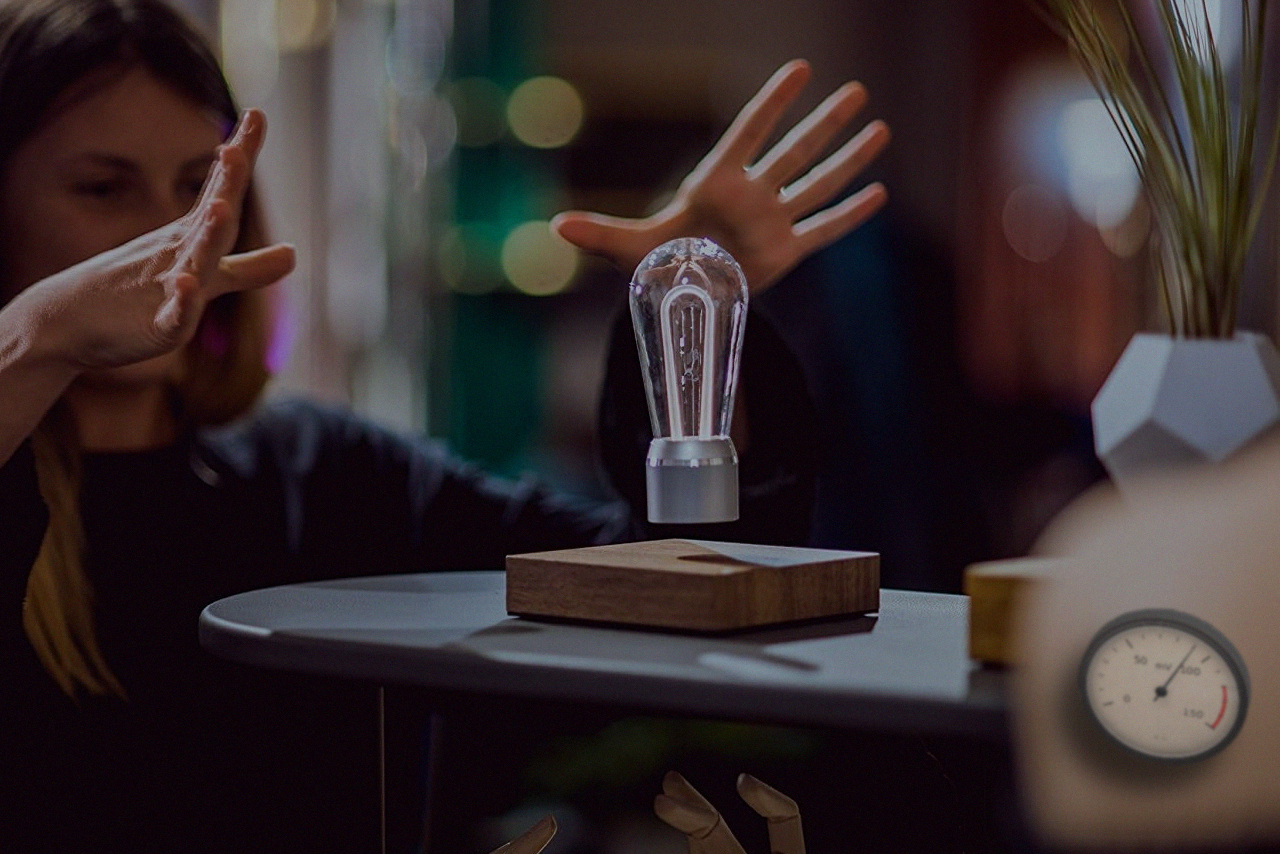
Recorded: 90,mV
